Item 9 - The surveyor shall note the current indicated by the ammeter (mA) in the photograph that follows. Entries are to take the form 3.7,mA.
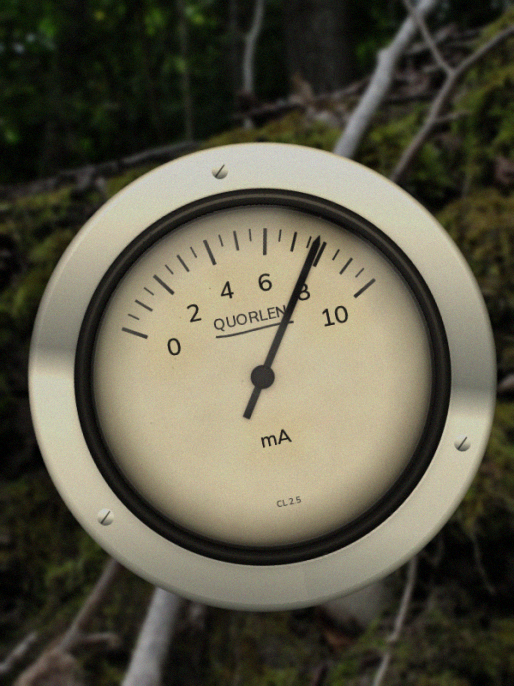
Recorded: 7.75,mA
